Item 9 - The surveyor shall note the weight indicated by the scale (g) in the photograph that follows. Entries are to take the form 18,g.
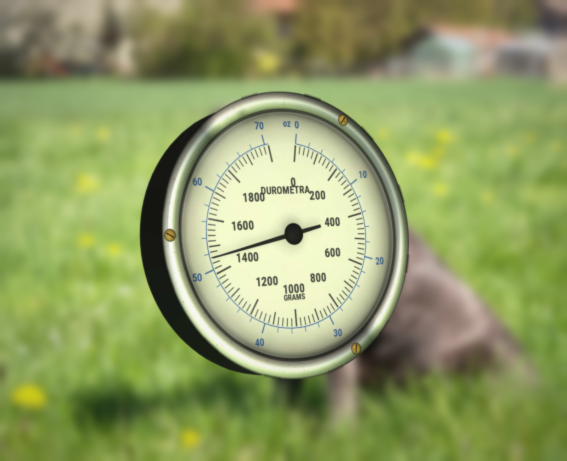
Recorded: 1460,g
